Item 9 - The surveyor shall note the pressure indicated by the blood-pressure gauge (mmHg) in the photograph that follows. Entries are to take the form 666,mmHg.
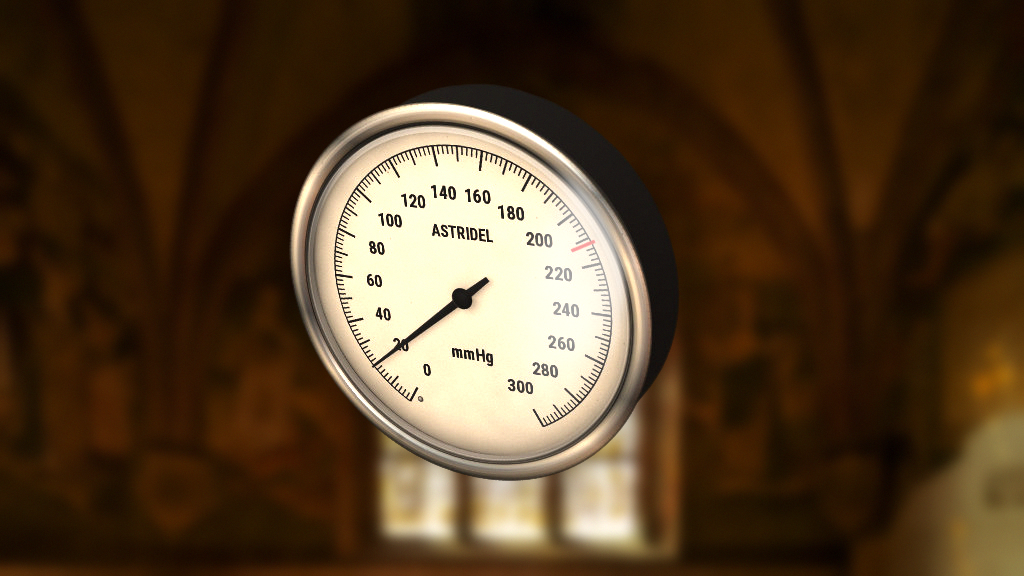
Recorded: 20,mmHg
